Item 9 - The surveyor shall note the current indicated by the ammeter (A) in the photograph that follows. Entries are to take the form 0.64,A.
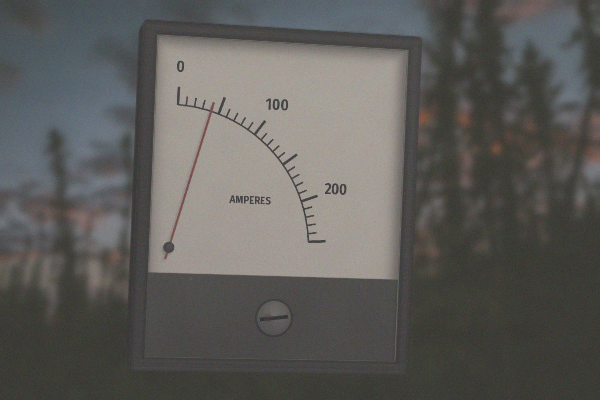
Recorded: 40,A
